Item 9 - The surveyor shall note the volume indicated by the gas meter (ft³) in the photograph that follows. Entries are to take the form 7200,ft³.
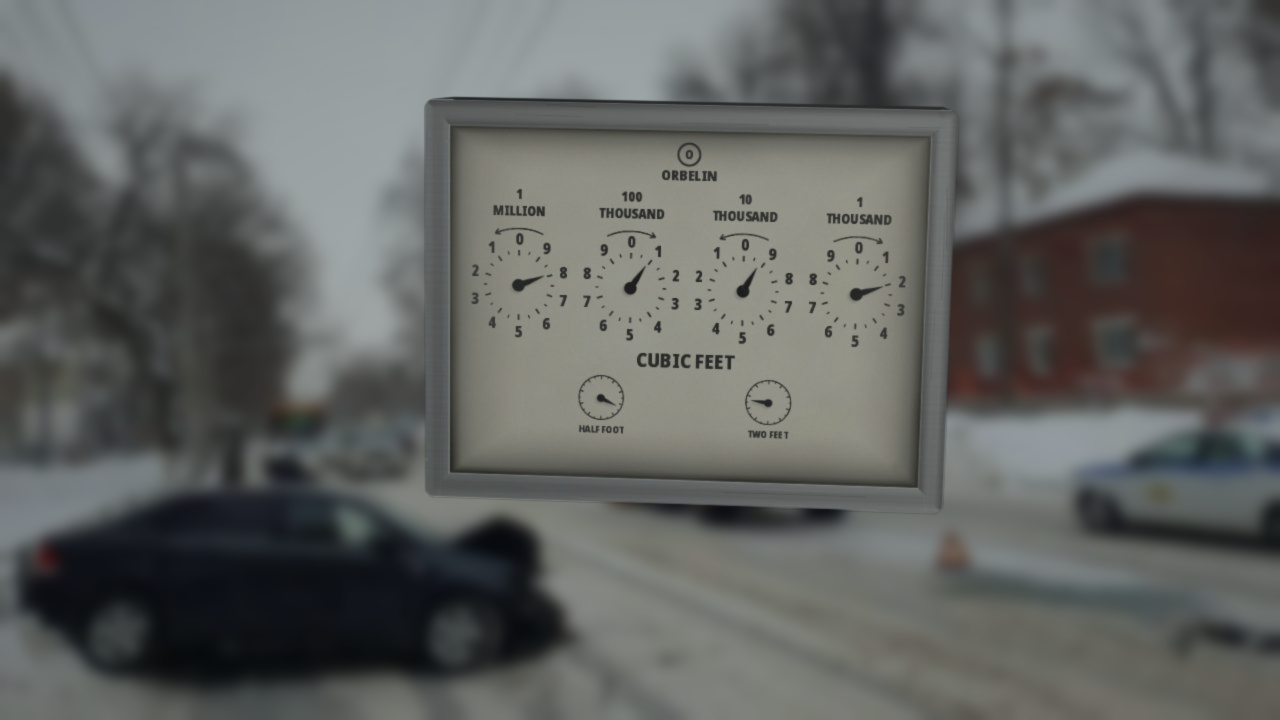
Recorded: 809200,ft³
